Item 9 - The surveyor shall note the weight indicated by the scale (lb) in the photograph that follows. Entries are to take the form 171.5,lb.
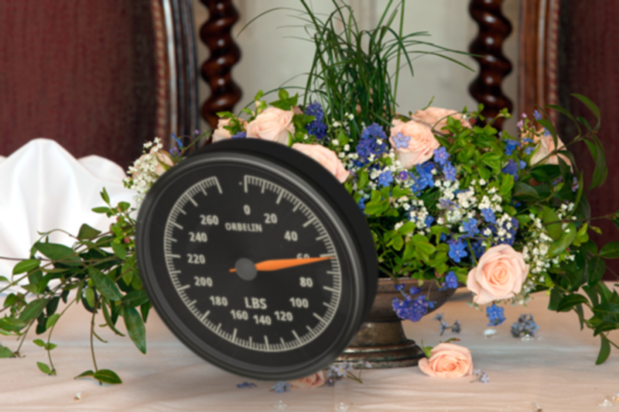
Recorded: 60,lb
